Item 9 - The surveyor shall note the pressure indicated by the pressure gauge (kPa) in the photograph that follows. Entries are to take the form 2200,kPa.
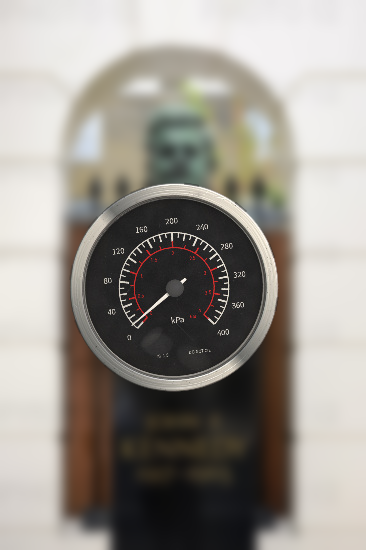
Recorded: 10,kPa
